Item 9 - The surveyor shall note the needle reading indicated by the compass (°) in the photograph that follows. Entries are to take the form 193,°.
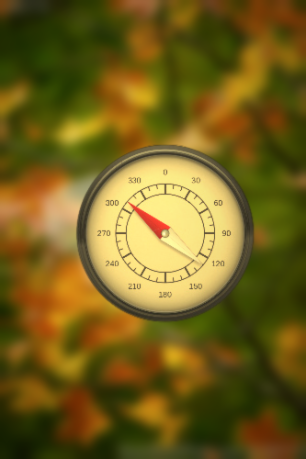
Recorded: 310,°
